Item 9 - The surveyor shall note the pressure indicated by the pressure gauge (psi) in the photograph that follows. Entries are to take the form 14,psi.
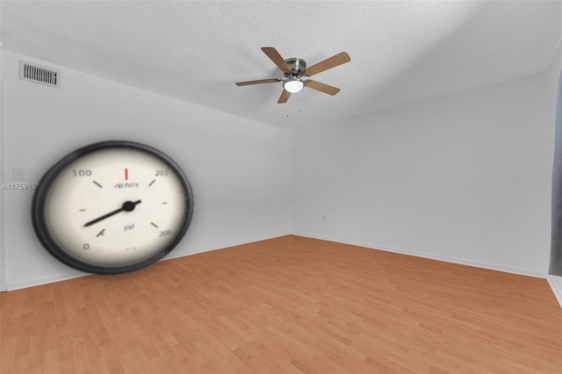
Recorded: 25,psi
